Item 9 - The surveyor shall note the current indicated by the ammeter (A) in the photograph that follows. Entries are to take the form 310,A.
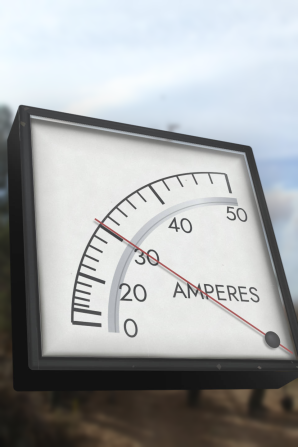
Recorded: 30,A
